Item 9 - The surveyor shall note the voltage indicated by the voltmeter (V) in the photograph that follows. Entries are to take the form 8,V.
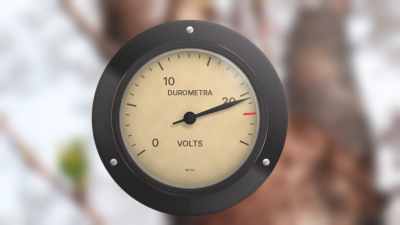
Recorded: 20.5,V
